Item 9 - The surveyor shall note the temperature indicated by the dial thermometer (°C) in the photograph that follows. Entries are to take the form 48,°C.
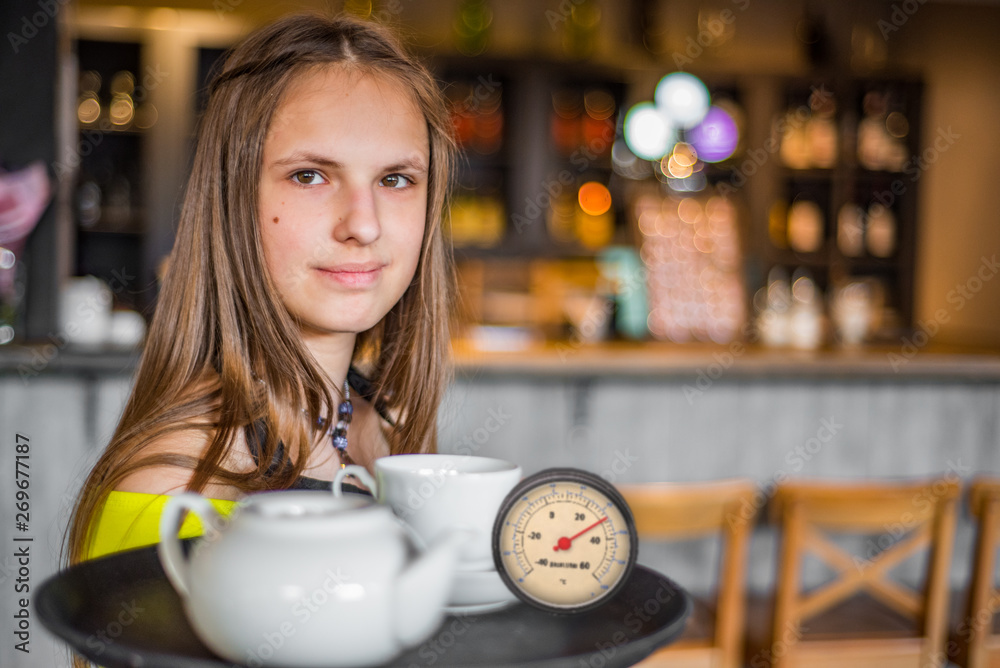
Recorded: 30,°C
